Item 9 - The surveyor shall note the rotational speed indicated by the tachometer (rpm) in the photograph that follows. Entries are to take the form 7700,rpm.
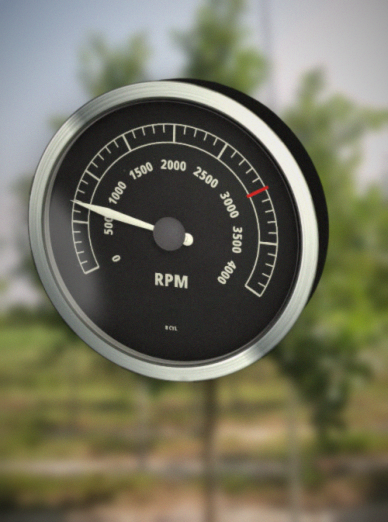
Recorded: 700,rpm
